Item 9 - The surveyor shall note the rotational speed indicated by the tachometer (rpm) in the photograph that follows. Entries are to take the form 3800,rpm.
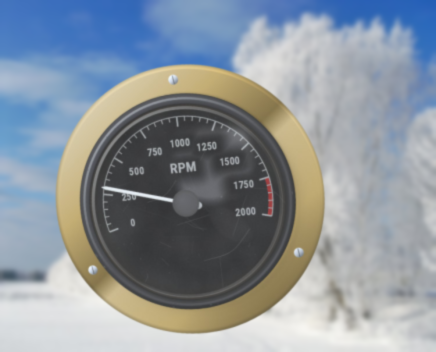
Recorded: 300,rpm
